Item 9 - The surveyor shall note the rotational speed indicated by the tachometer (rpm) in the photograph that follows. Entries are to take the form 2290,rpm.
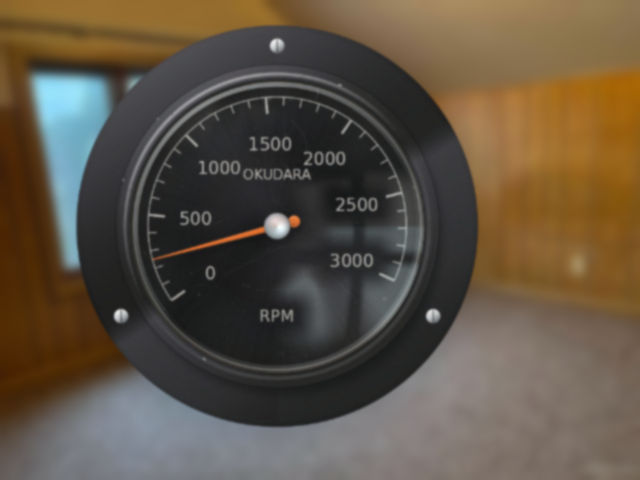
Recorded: 250,rpm
